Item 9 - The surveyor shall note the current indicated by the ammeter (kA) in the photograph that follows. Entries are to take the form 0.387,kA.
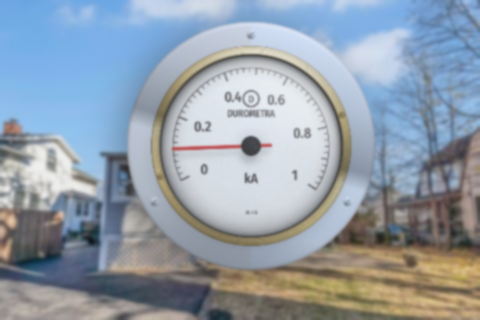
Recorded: 0.1,kA
